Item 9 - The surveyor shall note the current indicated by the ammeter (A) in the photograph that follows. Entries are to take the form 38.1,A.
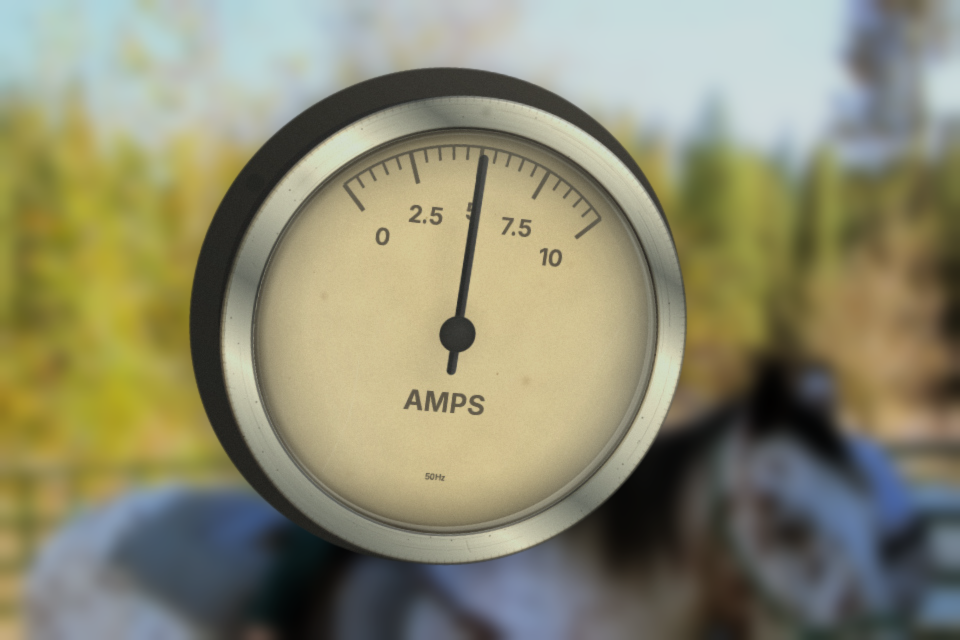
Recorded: 5,A
